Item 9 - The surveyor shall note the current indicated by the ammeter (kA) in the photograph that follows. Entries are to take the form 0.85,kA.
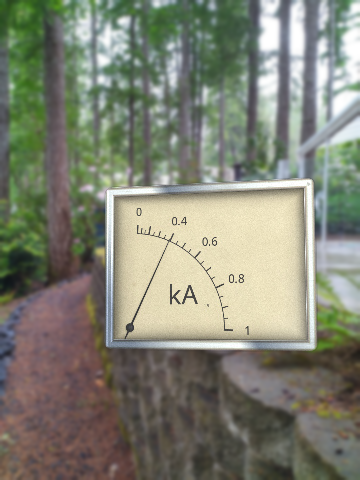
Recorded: 0.4,kA
